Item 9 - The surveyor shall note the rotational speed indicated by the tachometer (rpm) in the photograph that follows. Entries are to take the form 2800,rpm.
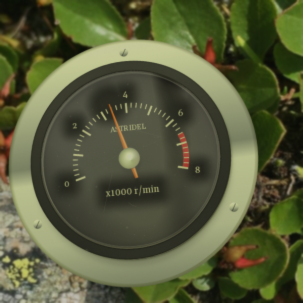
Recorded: 3400,rpm
